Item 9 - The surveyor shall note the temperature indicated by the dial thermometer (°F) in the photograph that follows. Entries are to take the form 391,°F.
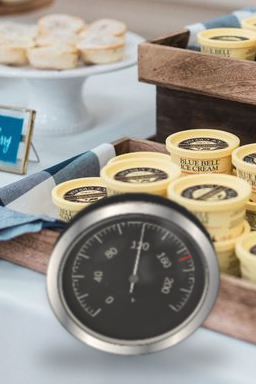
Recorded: 120,°F
